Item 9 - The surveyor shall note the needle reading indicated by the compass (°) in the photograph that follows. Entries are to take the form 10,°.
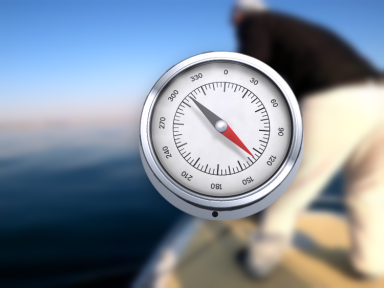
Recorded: 130,°
